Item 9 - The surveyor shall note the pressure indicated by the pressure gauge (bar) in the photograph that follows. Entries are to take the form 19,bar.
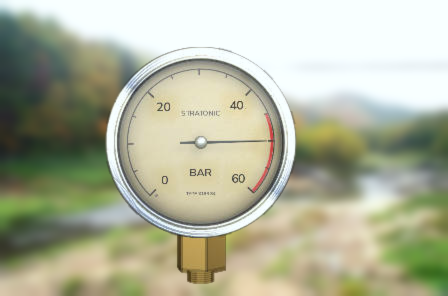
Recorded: 50,bar
